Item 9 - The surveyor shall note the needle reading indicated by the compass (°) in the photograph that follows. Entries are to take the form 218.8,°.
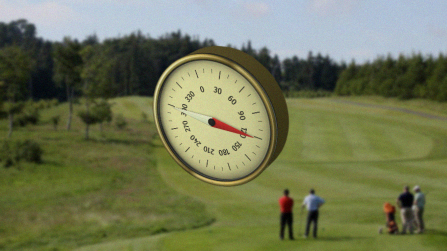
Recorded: 120,°
